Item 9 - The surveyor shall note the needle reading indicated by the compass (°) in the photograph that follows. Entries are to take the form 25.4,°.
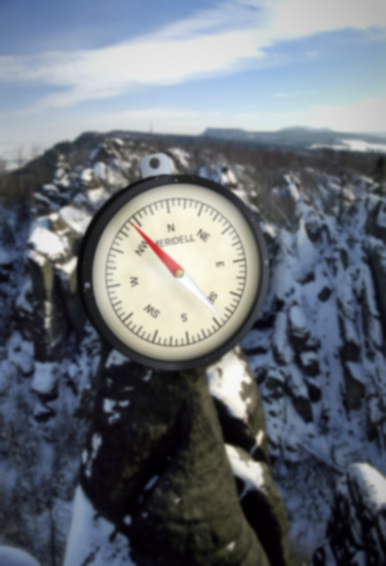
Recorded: 325,°
